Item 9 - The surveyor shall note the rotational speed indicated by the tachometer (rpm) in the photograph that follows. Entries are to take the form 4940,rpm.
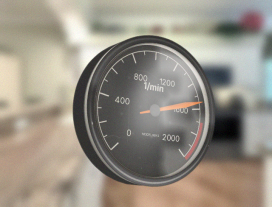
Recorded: 1550,rpm
